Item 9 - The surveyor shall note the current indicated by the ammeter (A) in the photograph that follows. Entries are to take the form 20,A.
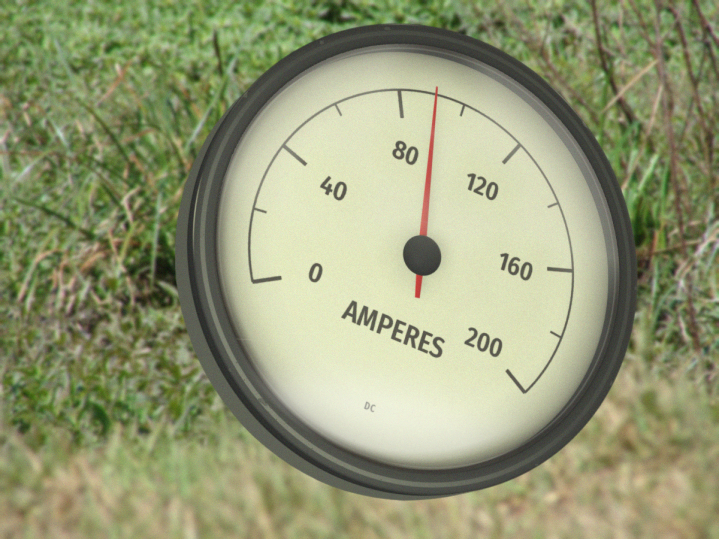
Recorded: 90,A
